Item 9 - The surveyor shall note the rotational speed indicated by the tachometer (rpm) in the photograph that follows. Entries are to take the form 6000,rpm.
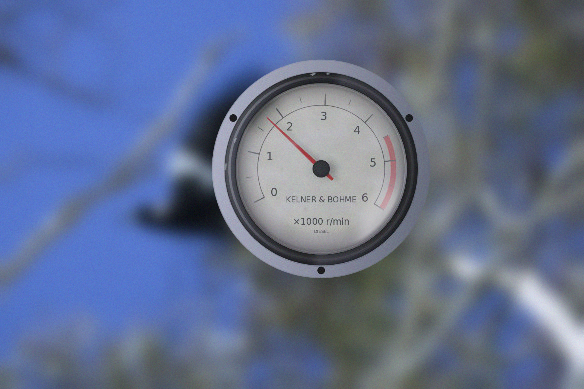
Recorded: 1750,rpm
